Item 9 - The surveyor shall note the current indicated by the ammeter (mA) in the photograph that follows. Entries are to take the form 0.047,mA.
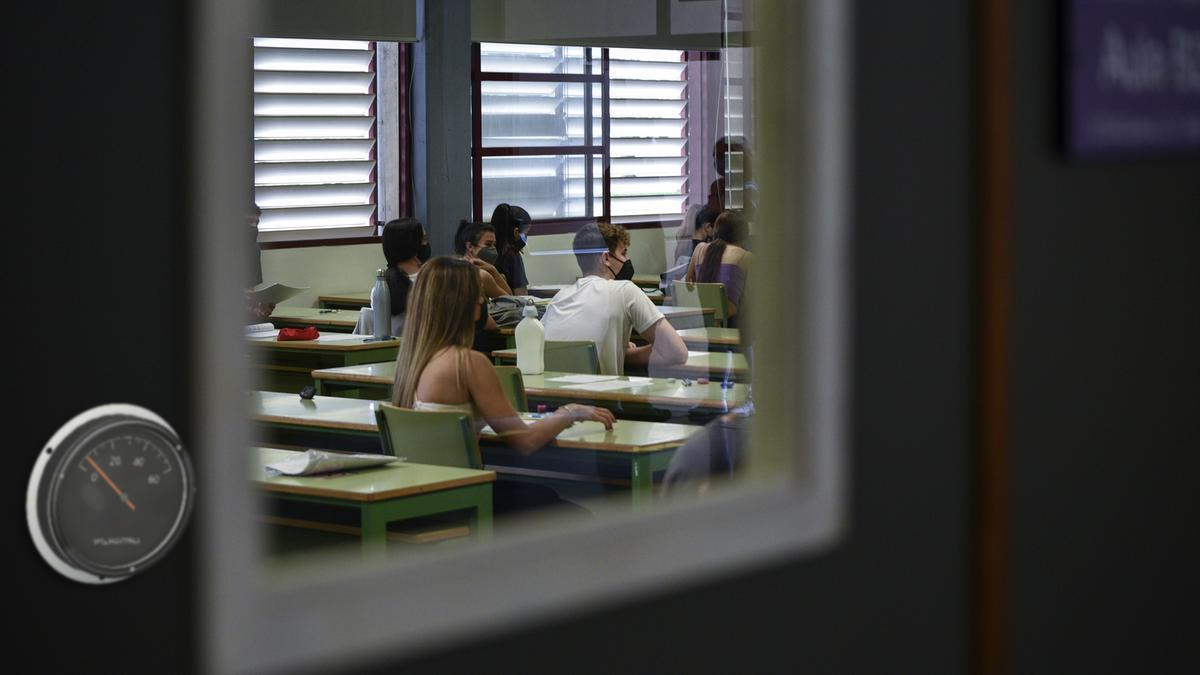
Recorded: 5,mA
